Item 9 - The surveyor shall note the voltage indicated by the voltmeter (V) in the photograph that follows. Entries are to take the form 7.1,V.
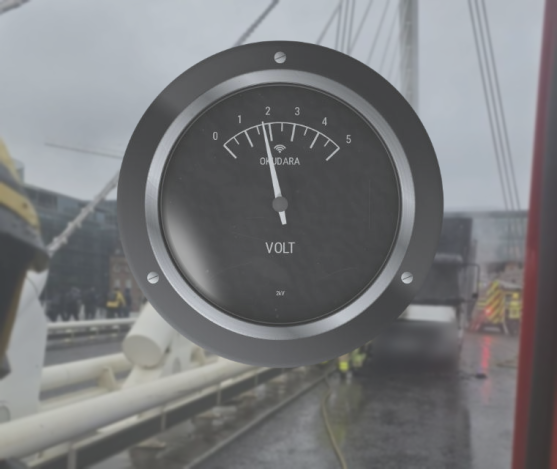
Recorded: 1.75,V
